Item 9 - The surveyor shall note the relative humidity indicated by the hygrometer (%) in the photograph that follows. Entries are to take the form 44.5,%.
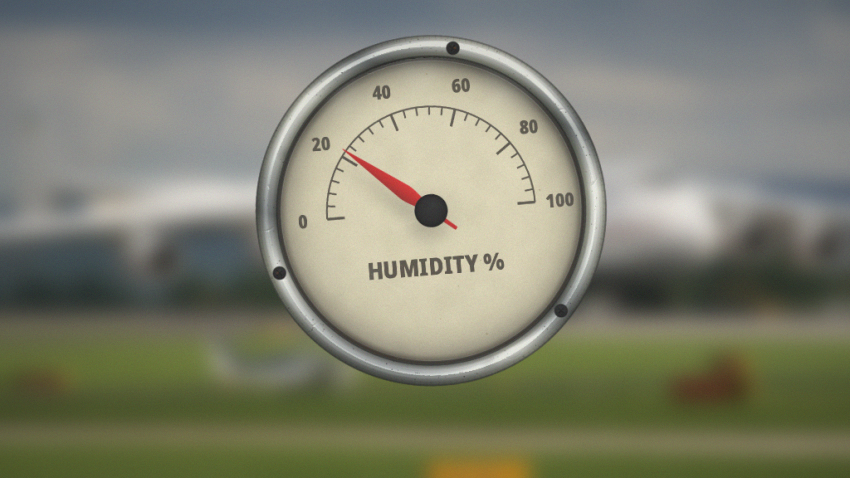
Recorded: 22,%
